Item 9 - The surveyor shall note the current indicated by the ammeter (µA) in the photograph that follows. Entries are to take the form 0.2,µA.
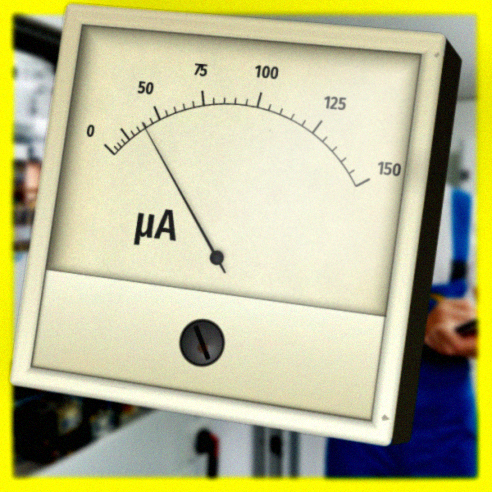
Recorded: 40,µA
